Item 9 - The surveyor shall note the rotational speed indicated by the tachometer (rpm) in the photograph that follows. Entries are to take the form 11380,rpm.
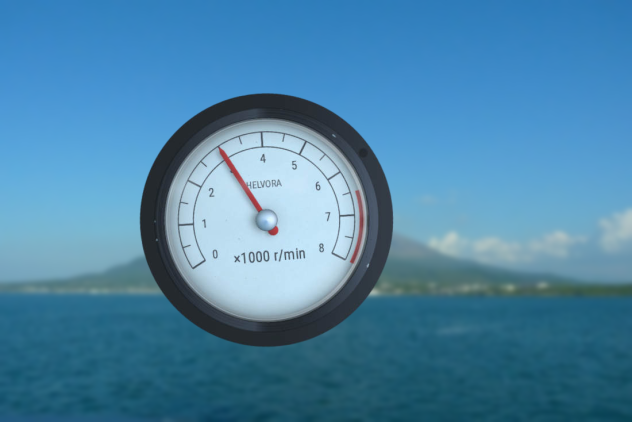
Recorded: 3000,rpm
